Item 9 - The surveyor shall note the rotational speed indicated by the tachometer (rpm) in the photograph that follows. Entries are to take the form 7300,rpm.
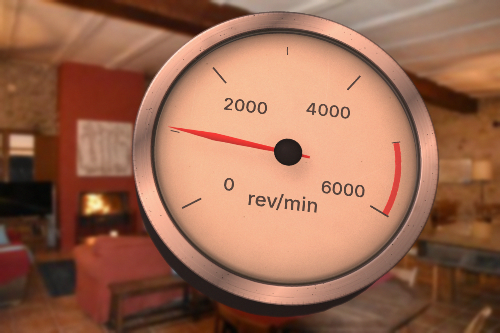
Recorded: 1000,rpm
